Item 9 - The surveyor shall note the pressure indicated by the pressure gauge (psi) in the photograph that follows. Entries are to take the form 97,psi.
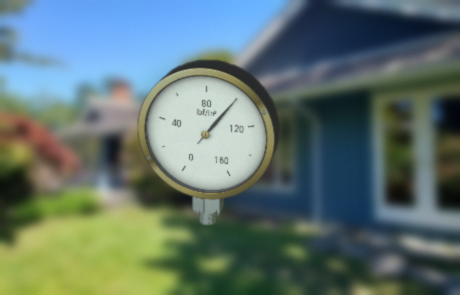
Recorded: 100,psi
